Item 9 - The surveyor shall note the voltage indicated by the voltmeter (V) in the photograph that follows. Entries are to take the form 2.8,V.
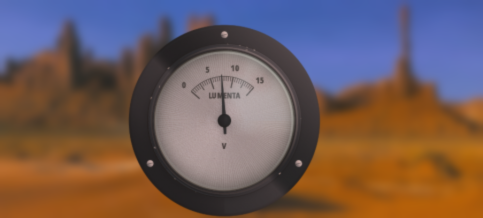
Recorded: 7.5,V
